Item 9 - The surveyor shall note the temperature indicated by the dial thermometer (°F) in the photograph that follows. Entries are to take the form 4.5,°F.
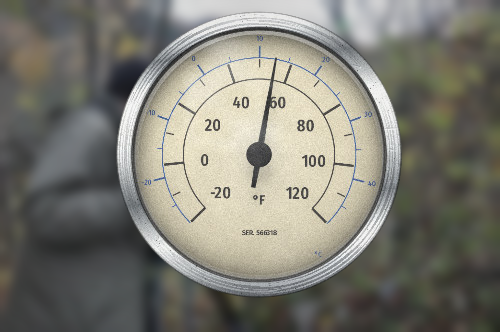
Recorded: 55,°F
